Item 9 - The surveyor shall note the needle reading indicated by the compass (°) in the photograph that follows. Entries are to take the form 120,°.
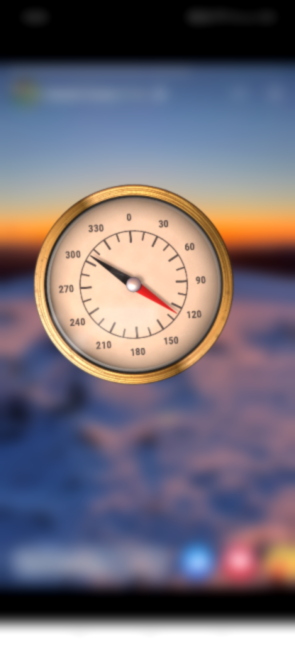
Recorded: 127.5,°
